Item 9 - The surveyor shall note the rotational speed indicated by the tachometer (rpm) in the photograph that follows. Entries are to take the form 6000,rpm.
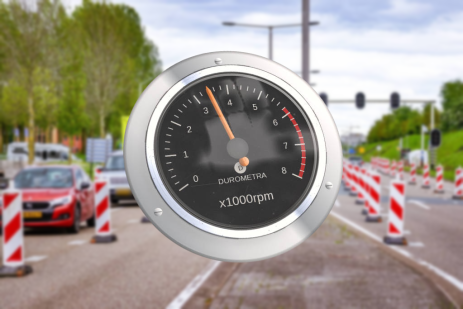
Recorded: 3400,rpm
